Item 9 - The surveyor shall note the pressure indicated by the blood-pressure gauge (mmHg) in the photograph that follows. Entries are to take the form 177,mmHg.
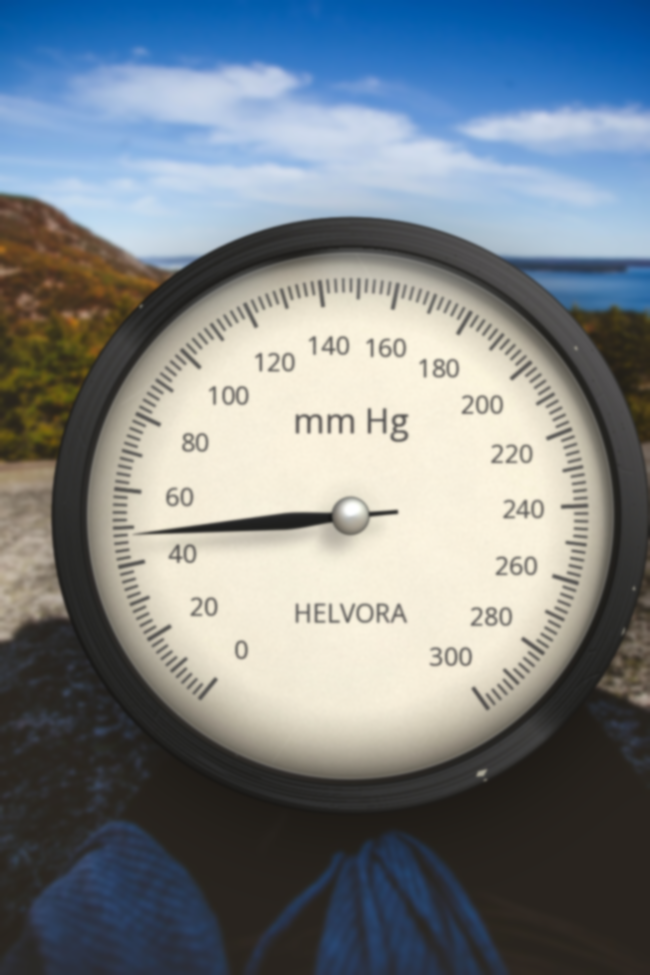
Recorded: 48,mmHg
